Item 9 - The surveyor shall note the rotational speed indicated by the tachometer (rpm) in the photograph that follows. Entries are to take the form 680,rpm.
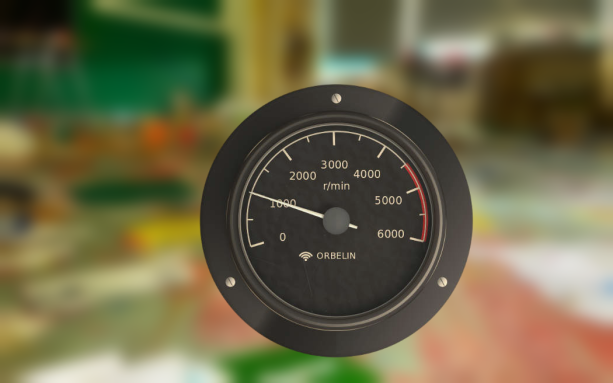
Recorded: 1000,rpm
